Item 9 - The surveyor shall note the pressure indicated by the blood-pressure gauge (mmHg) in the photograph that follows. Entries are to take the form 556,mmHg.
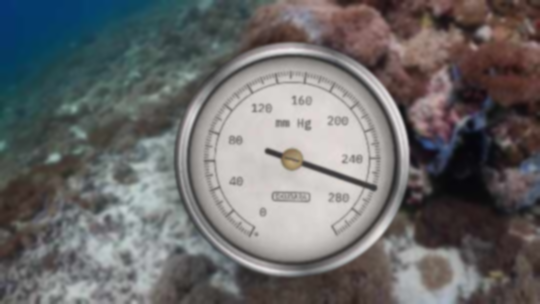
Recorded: 260,mmHg
